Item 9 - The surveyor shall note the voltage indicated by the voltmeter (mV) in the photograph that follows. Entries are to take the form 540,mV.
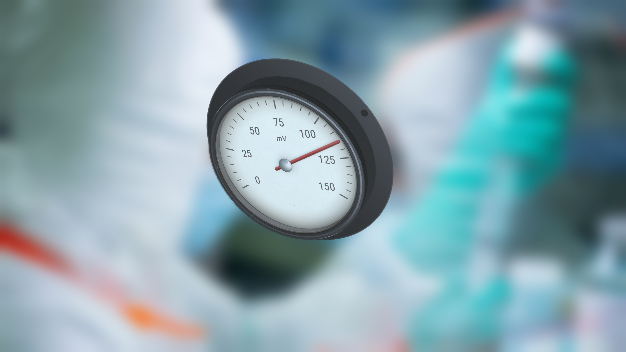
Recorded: 115,mV
